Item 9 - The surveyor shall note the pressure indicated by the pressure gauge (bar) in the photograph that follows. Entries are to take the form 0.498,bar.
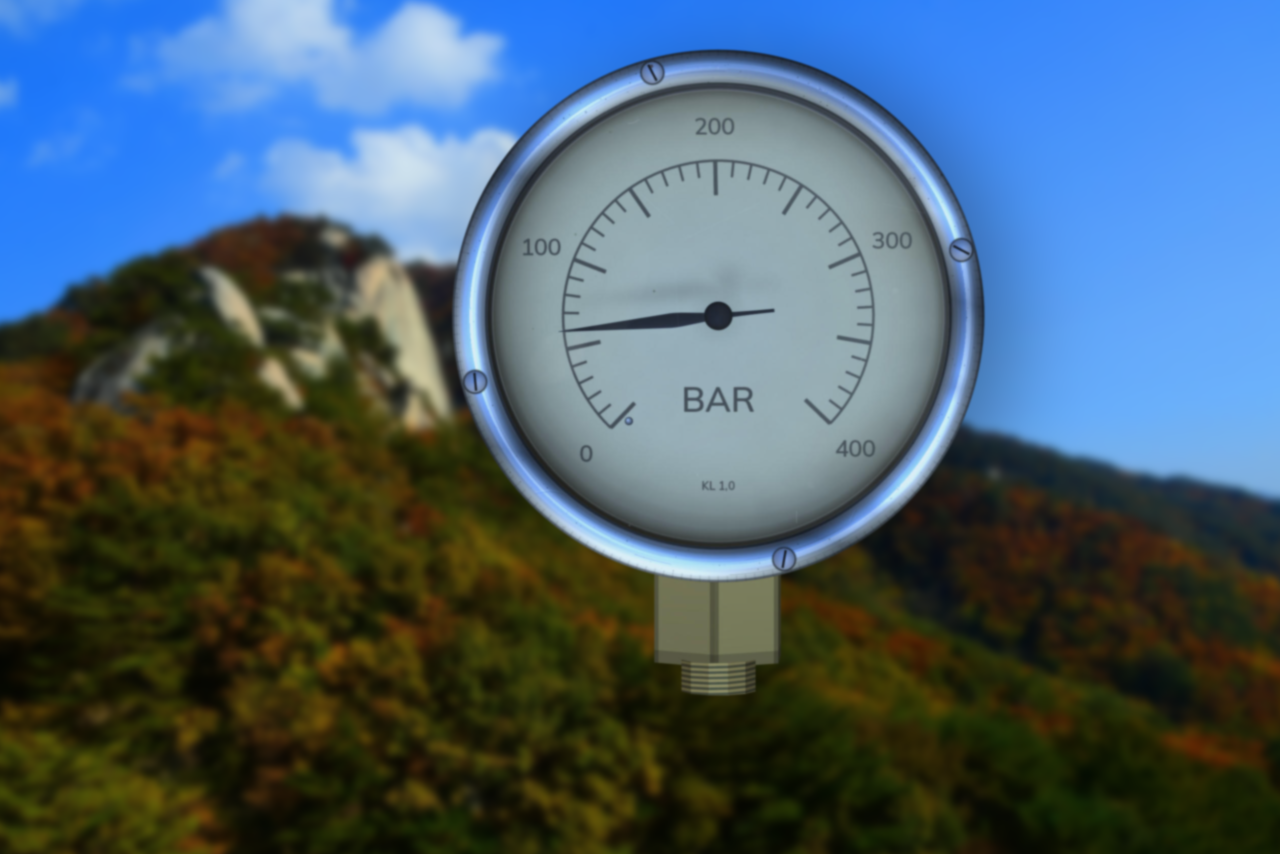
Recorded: 60,bar
